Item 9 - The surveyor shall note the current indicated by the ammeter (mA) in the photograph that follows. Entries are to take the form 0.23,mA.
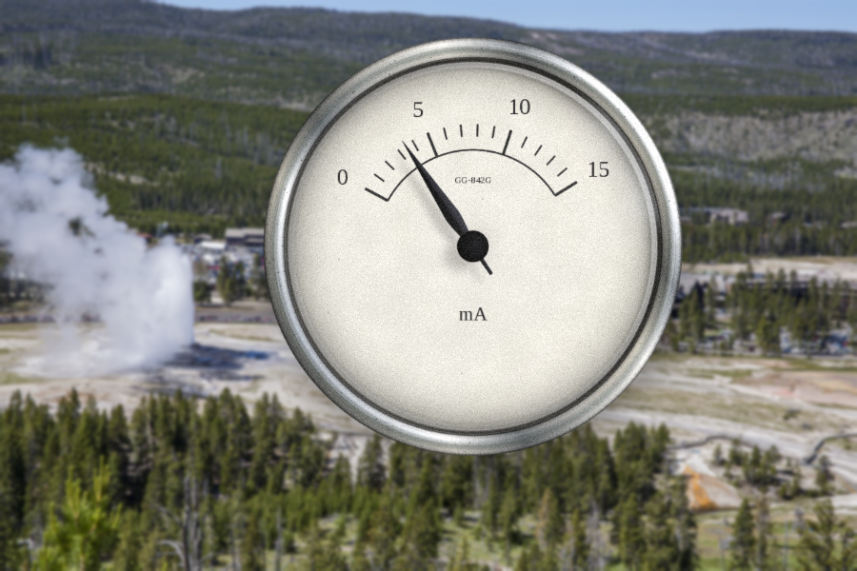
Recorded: 3.5,mA
